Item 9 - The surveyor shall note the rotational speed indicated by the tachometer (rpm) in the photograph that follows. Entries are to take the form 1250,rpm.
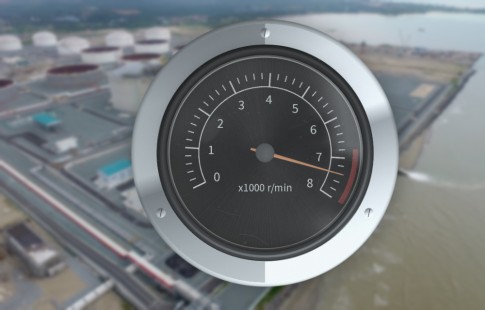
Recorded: 7400,rpm
